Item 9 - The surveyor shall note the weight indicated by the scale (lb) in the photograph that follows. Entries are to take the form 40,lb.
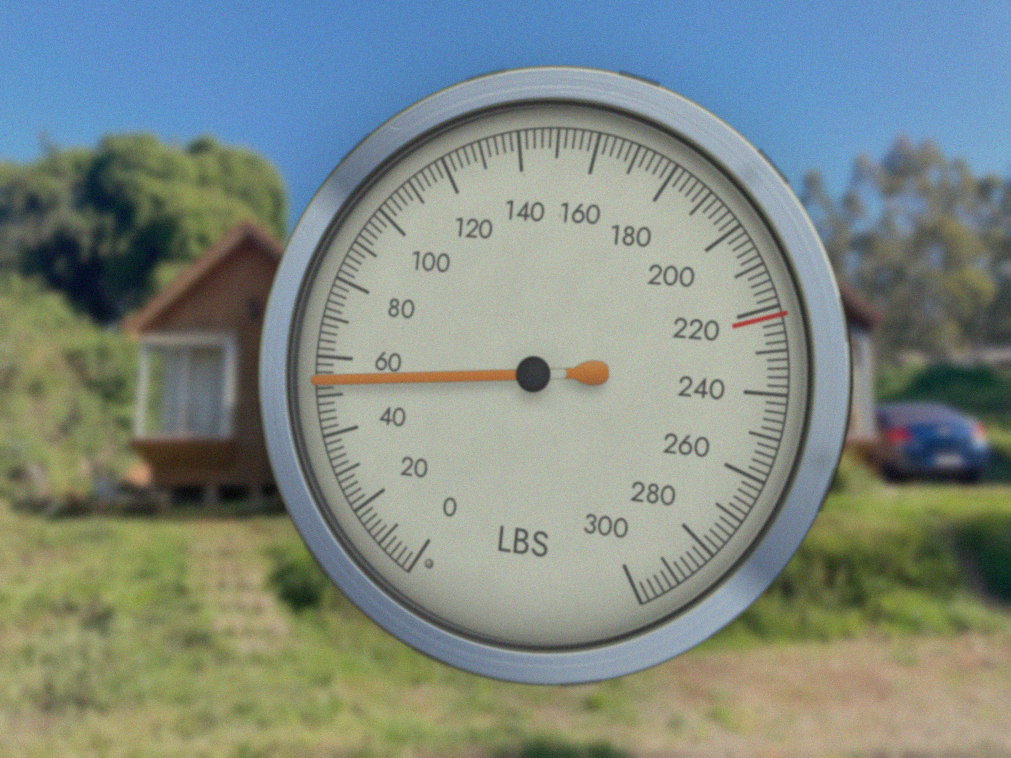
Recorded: 54,lb
